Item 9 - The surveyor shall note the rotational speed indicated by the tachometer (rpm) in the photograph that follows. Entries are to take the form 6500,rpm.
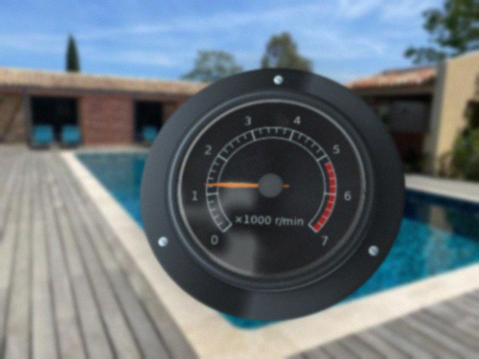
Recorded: 1200,rpm
